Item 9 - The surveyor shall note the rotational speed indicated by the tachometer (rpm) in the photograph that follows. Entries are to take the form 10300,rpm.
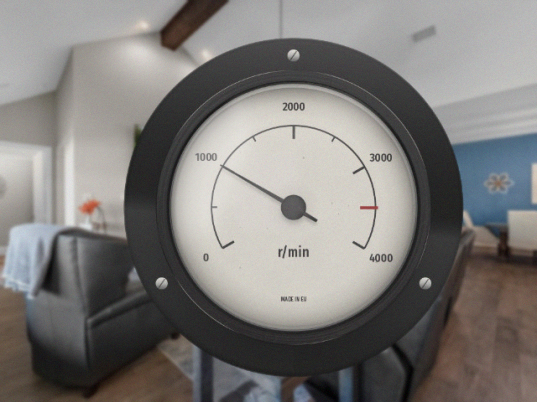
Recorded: 1000,rpm
